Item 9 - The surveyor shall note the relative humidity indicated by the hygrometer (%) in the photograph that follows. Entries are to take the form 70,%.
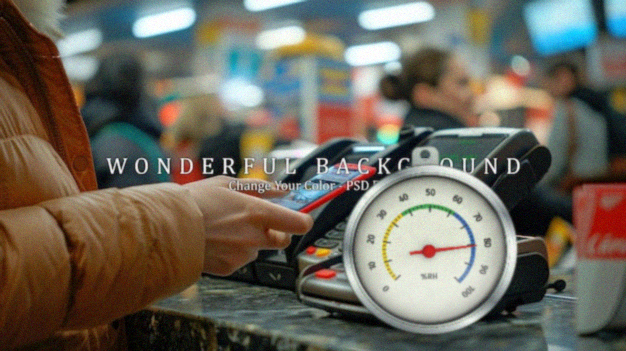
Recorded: 80,%
